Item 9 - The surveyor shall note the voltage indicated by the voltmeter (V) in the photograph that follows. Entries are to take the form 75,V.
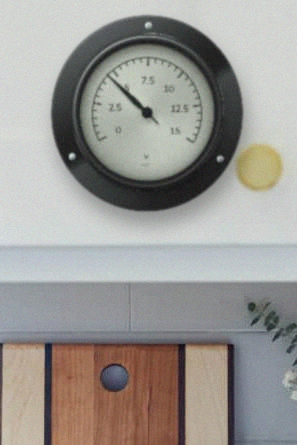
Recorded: 4.5,V
